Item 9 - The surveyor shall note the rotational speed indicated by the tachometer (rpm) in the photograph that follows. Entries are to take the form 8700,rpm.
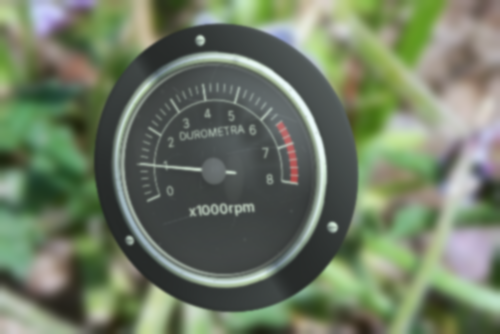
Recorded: 1000,rpm
